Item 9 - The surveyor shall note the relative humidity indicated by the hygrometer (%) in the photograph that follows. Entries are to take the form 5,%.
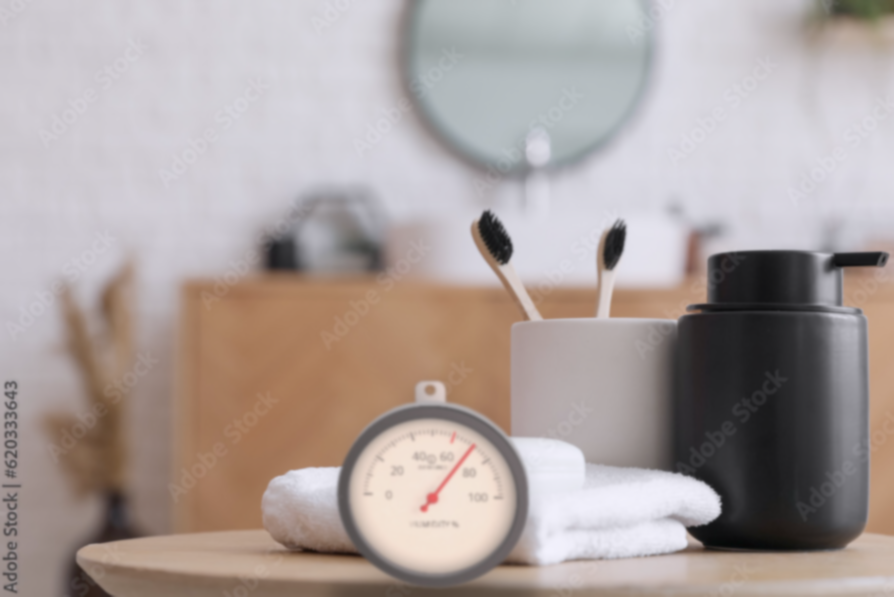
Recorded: 70,%
